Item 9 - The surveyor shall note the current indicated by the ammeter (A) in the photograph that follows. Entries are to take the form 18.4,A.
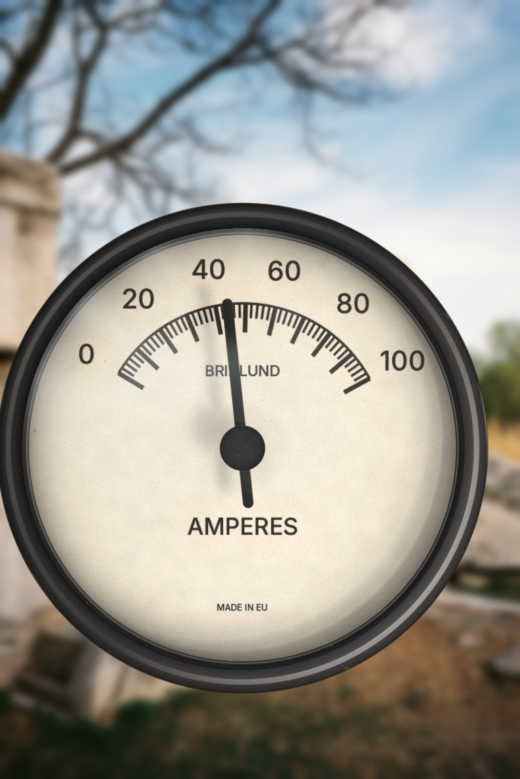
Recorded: 44,A
